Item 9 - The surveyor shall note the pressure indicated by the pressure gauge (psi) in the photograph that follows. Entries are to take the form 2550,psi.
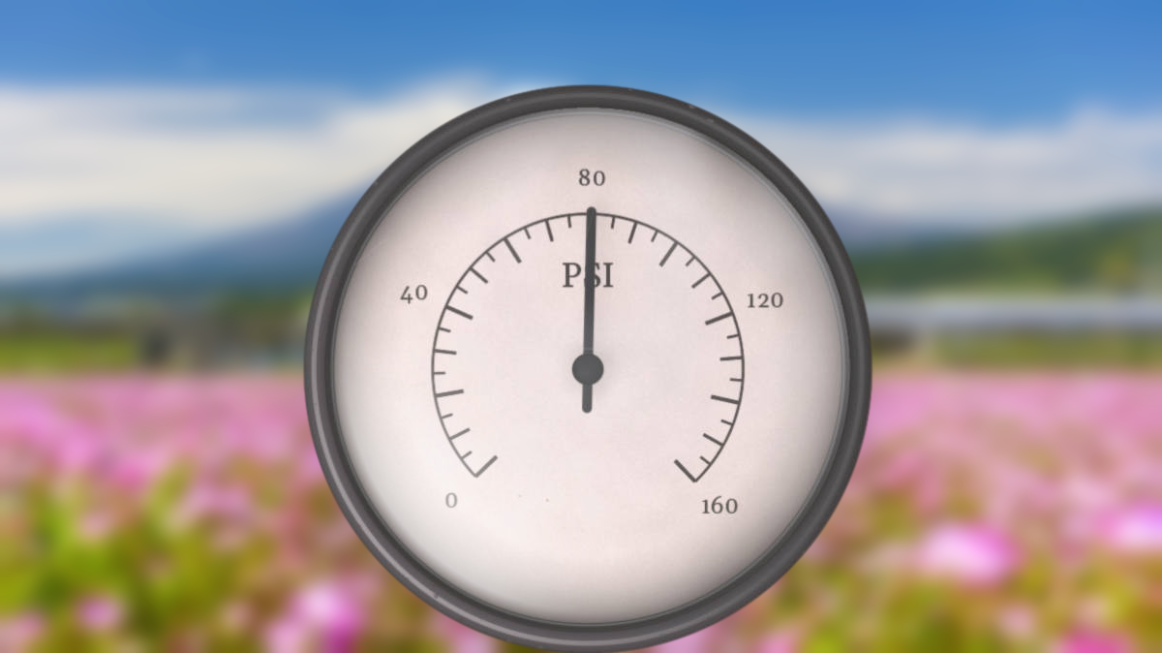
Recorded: 80,psi
